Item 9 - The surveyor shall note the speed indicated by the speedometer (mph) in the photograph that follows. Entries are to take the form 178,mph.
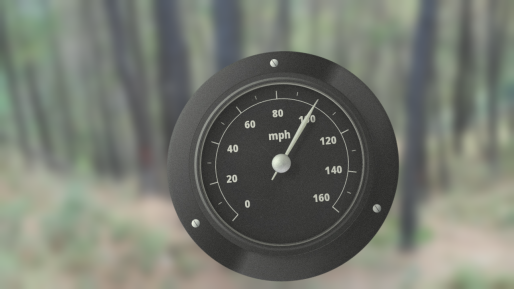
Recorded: 100,mph
